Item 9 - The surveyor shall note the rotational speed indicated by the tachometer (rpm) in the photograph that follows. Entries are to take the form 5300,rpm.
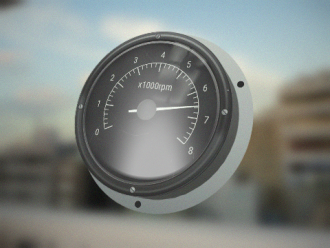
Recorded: 6600,rpm
